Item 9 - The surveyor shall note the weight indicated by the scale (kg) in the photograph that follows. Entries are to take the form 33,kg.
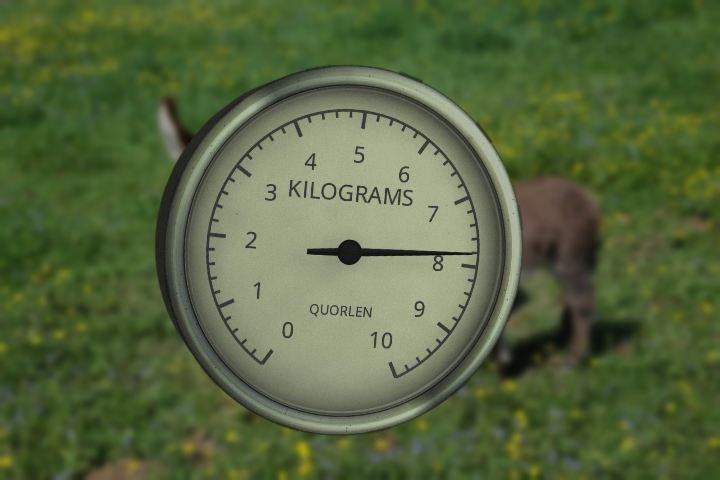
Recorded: 7.8,kg
